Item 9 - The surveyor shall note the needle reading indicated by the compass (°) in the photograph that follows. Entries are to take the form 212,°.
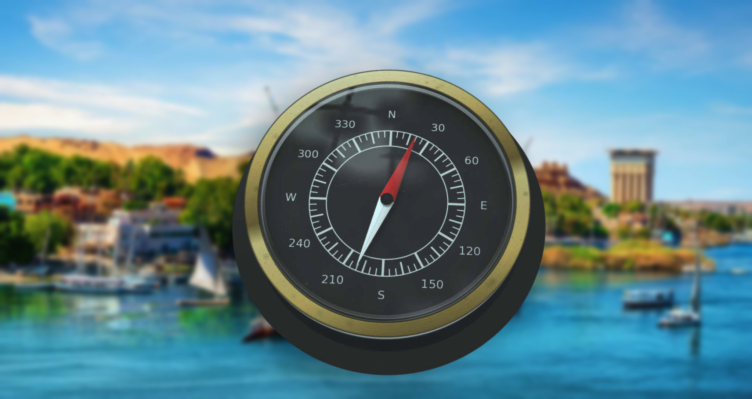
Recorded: 20,°
